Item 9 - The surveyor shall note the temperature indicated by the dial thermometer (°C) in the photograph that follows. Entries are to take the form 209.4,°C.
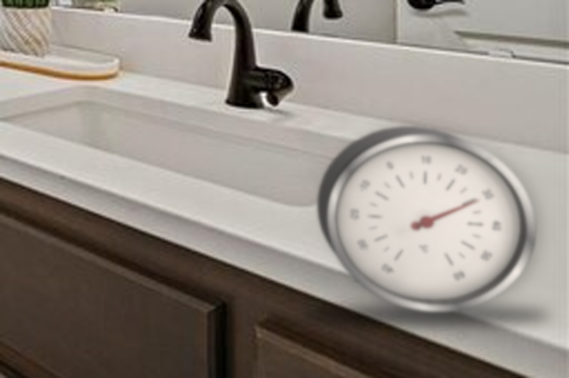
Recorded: 30,°C
